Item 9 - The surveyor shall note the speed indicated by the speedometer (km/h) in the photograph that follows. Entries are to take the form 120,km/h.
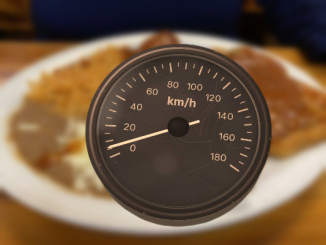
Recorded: 5,km/h
